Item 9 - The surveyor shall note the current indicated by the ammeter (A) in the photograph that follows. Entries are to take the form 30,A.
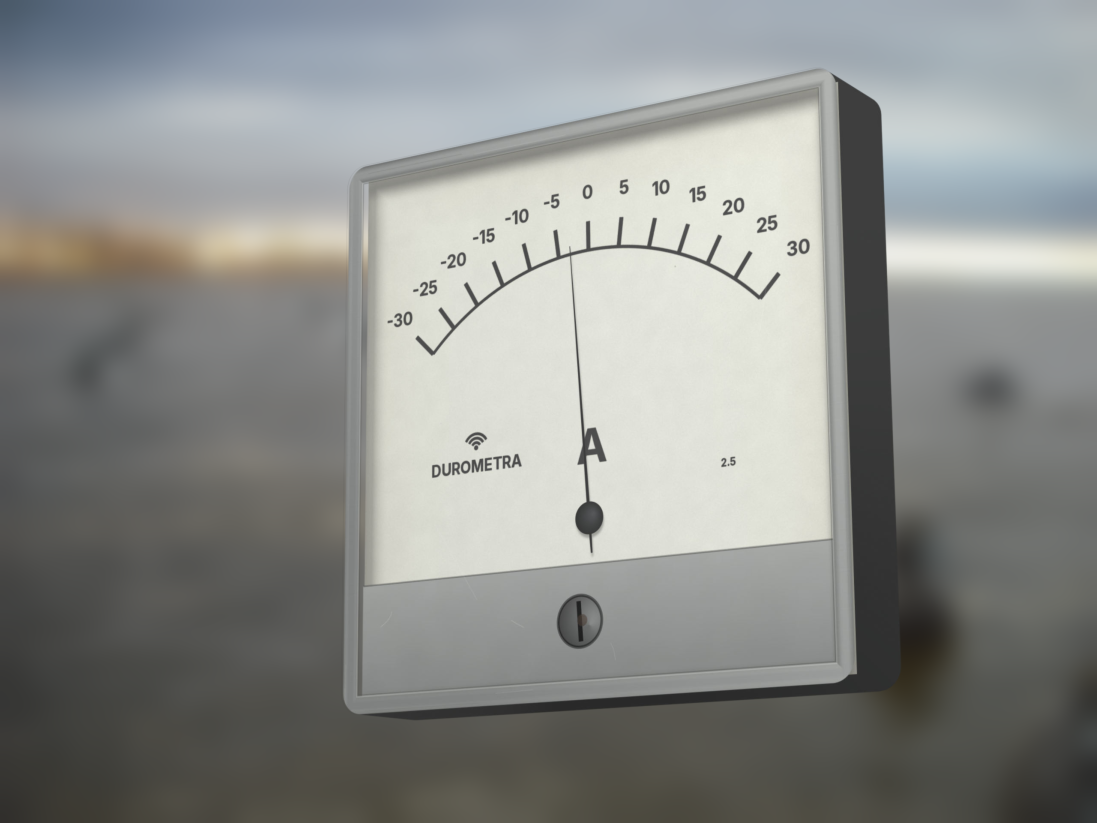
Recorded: -2.5,A
